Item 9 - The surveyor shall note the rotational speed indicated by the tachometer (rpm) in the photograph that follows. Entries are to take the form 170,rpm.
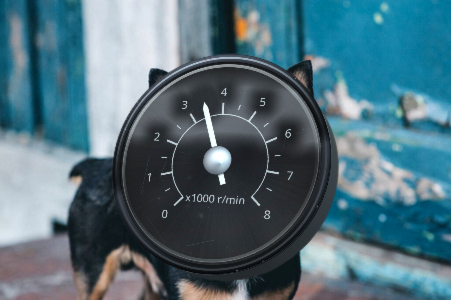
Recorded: 3500,rpm
